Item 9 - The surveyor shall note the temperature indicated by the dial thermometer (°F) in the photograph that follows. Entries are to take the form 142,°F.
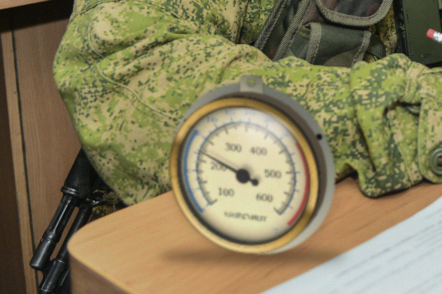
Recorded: 225,°F
